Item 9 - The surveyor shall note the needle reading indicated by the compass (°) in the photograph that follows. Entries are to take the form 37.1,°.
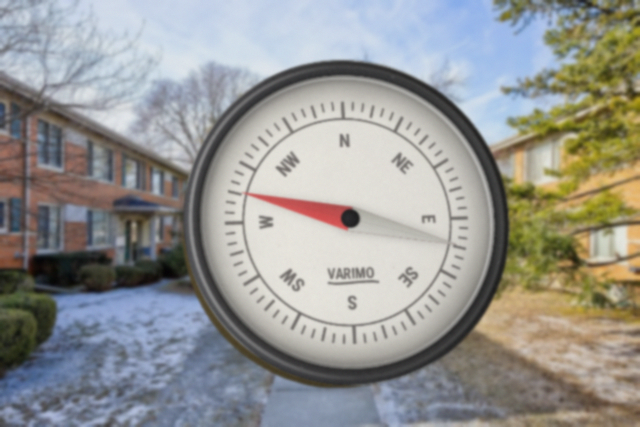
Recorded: 285,°
